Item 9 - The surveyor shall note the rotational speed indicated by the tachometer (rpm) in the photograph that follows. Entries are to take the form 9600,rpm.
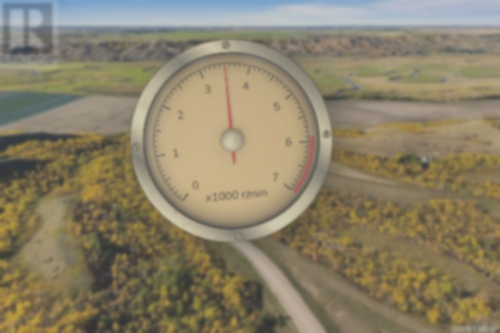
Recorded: 3500,rpm
